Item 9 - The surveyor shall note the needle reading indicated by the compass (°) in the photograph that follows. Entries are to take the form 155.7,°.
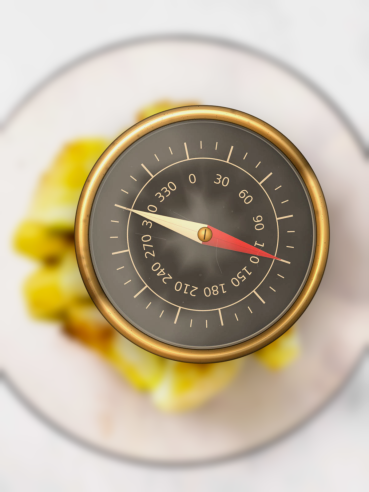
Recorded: 120,°
